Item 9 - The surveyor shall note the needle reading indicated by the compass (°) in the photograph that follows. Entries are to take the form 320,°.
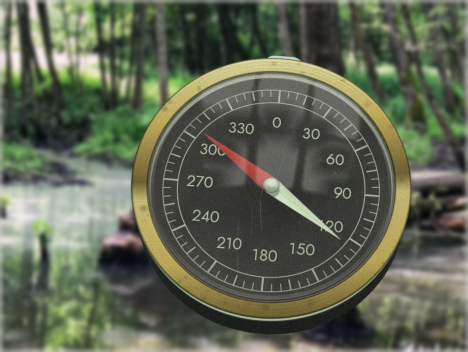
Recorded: 305,°
